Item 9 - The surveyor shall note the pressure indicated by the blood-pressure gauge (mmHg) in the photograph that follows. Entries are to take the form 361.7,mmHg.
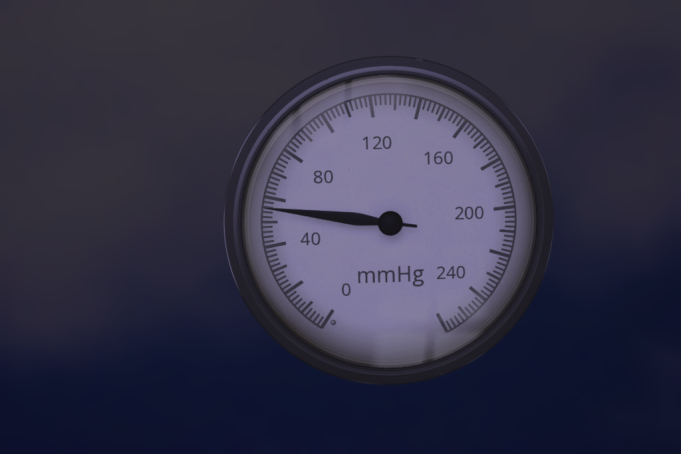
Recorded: 56,mmHg
